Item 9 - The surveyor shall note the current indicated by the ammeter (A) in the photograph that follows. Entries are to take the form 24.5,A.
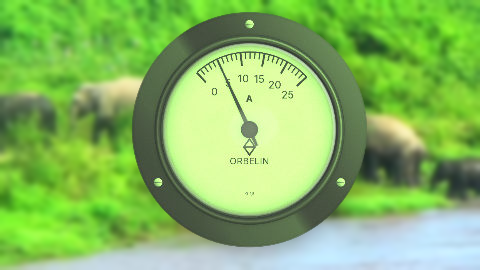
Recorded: 5,A
